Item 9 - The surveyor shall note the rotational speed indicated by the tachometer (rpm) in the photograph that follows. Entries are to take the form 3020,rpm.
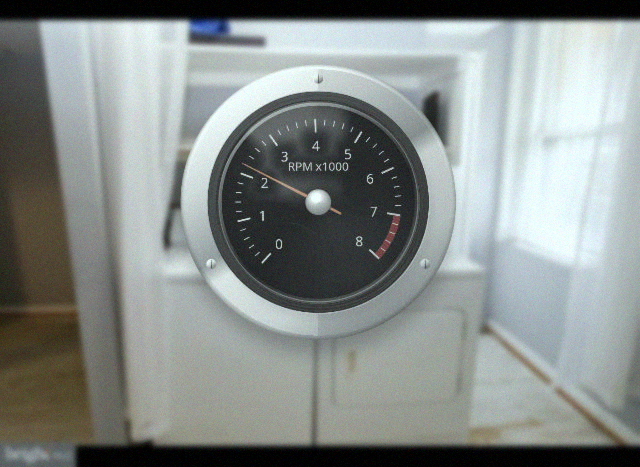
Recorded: 2200,rpm
